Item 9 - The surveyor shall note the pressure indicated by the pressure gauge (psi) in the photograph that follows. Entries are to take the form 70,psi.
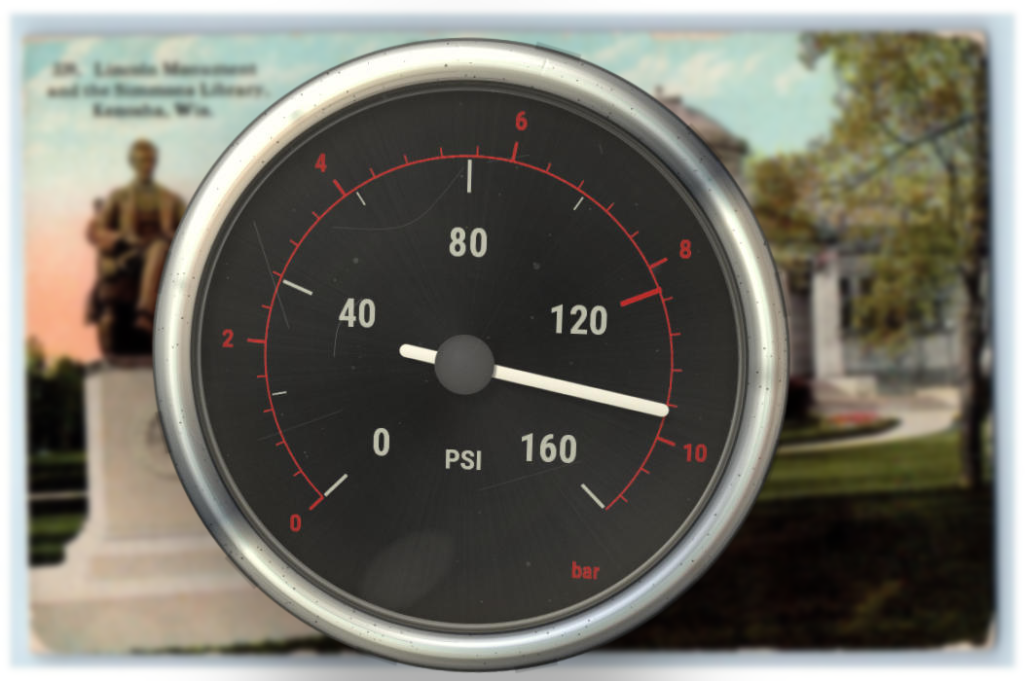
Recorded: 140,psi
